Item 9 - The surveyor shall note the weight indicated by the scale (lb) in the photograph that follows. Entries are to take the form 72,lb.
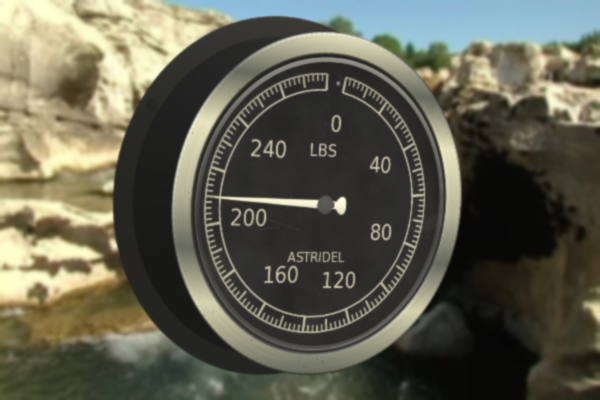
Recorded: 210,lb
